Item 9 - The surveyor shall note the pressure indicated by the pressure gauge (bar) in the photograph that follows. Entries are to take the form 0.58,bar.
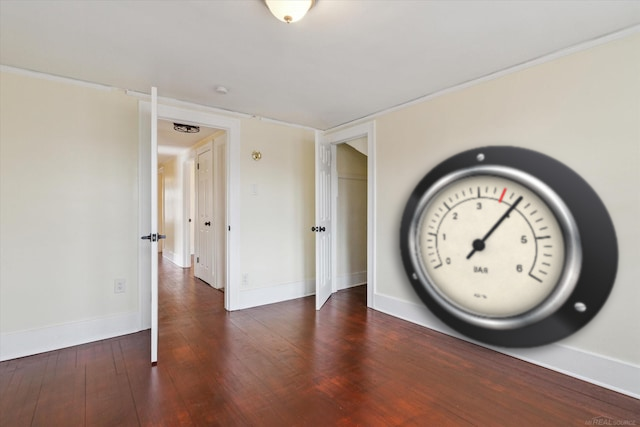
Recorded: 4,bar
